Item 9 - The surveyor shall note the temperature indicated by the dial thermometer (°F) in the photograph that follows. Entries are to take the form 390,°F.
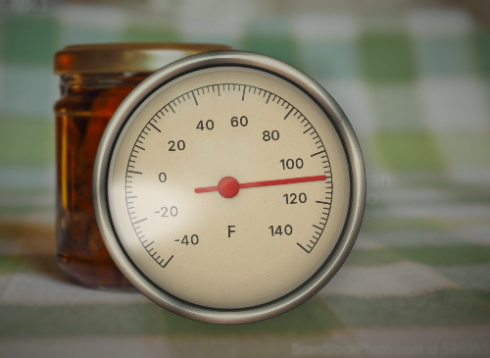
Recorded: 110,°F
